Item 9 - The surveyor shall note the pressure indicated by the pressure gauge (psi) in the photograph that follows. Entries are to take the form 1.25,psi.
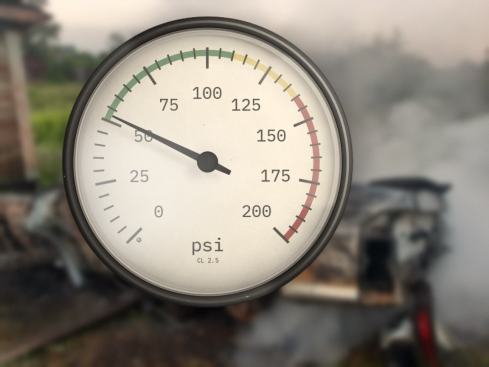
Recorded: 52.5,psi
